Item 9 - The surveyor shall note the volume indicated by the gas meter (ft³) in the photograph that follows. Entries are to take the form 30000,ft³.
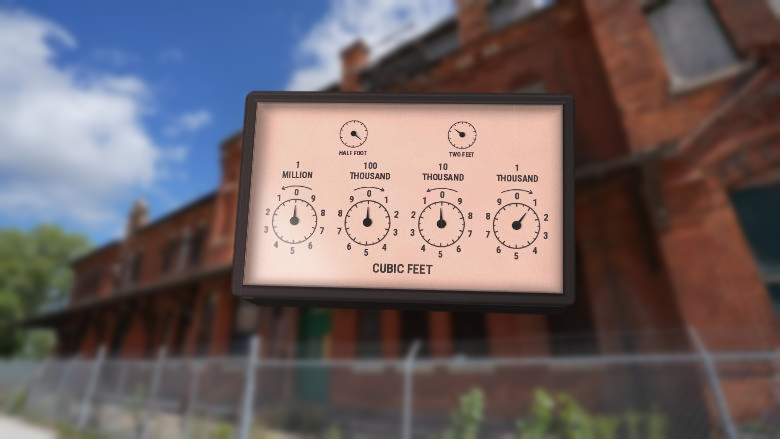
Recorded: 100,ft³
